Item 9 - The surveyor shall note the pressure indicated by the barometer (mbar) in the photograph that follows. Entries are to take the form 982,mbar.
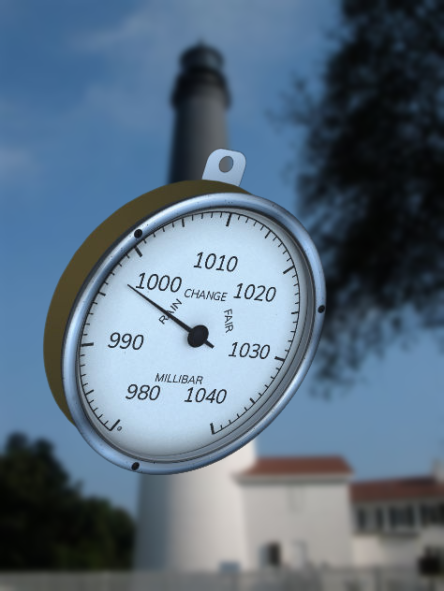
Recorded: 997,mbar
